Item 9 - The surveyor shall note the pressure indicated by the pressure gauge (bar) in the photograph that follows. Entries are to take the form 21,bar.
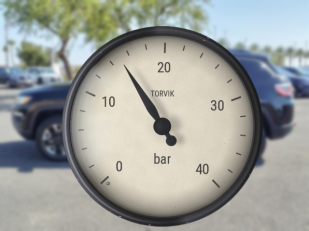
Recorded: 15,bar
